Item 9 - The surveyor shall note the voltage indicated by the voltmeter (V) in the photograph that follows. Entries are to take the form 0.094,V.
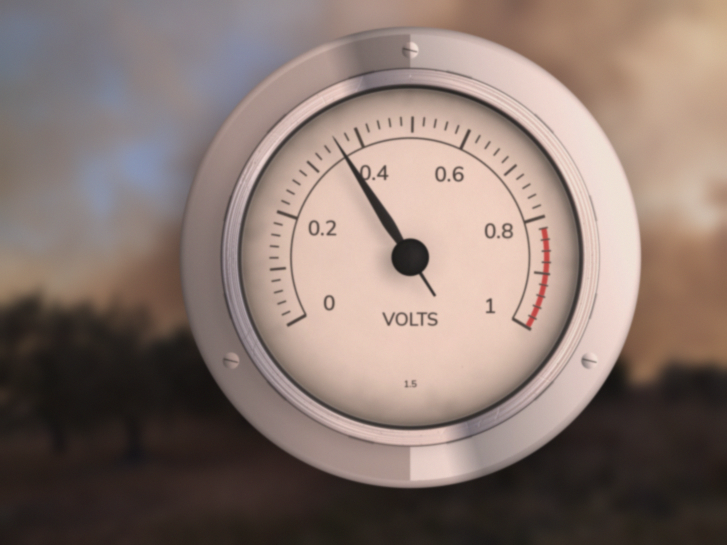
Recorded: 0.36,V
